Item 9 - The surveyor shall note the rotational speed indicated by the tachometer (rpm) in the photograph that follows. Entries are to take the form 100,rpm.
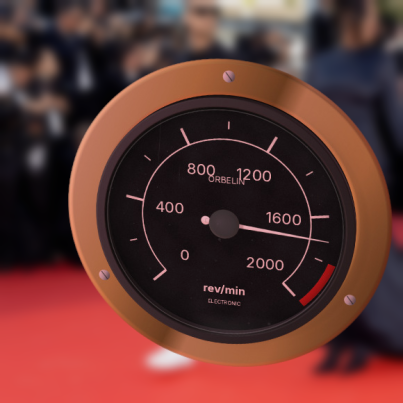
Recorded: 1700,rpm
